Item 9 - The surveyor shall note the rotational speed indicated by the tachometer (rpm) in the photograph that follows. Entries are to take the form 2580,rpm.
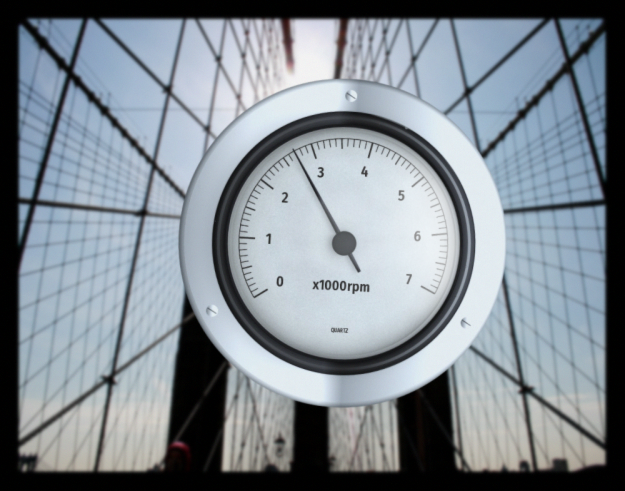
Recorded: 2700,rpm
